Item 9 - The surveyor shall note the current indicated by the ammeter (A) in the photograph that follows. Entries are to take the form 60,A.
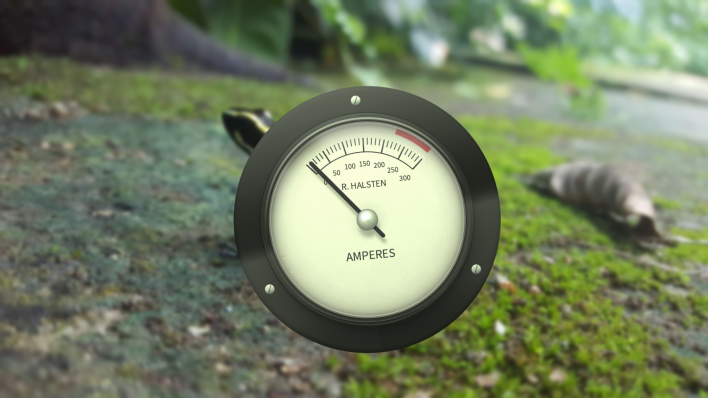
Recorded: 10,A
